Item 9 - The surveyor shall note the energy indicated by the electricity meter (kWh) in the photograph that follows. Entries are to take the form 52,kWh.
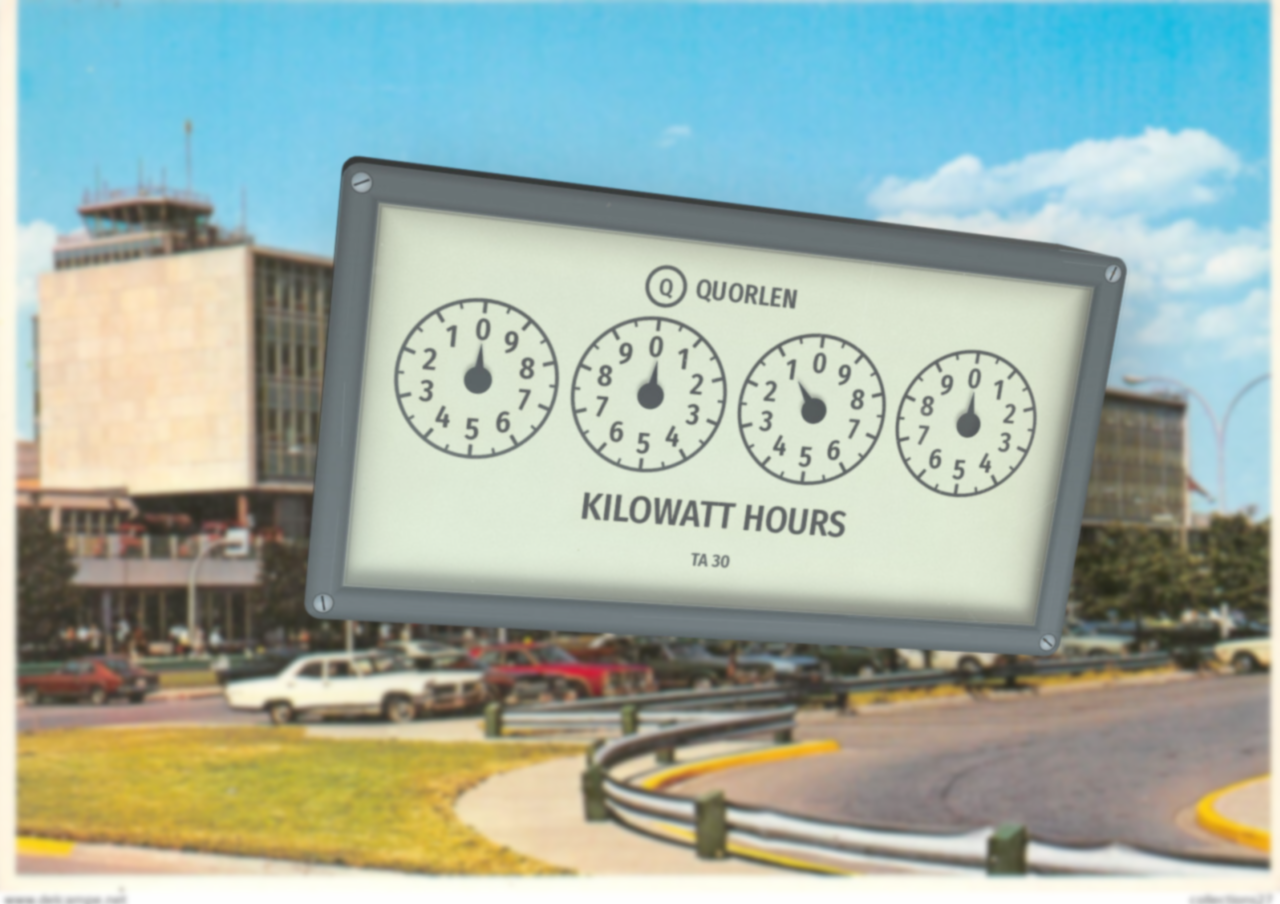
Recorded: 10,kWh
